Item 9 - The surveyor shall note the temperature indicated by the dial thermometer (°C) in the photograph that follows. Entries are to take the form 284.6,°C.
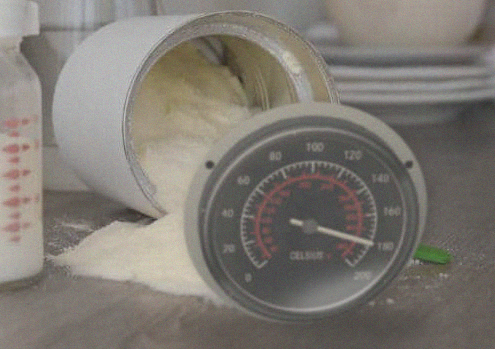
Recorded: 180,°C
